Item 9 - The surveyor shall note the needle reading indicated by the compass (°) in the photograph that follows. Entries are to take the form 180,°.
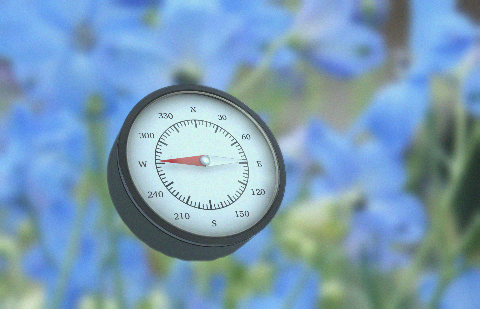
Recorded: 270,°
